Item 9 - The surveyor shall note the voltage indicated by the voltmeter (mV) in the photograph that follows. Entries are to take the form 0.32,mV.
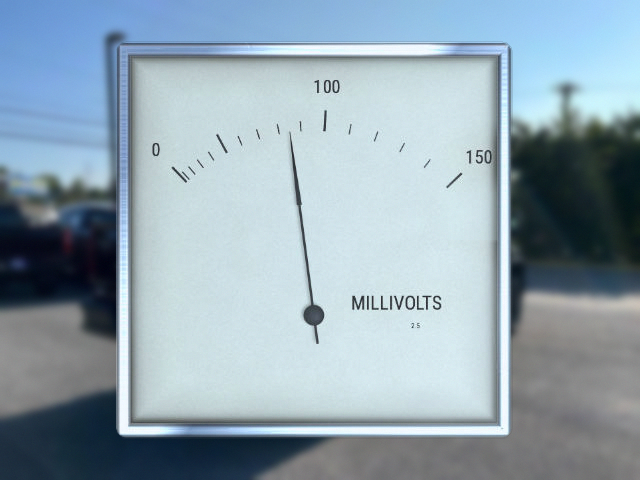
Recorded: 85,mV
